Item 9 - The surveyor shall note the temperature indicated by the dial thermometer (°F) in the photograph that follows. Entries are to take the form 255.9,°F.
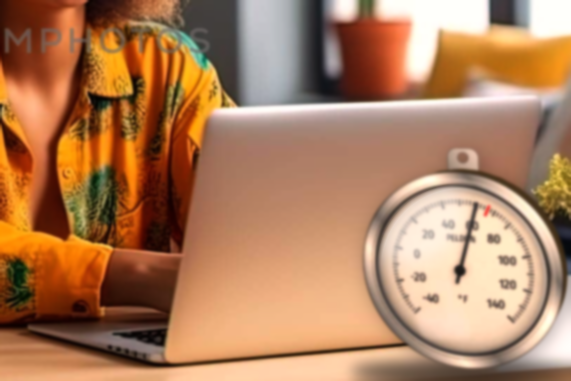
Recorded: 60,°F
